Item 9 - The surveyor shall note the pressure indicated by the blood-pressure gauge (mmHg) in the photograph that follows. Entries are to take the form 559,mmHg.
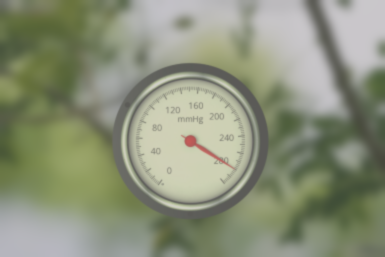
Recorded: 280,mmHg
